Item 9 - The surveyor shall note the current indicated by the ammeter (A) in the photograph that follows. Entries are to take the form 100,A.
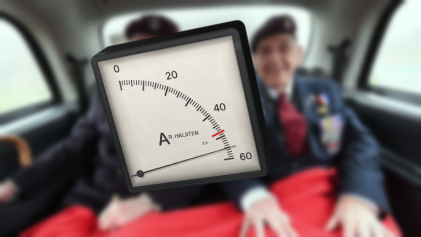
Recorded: 55,A
